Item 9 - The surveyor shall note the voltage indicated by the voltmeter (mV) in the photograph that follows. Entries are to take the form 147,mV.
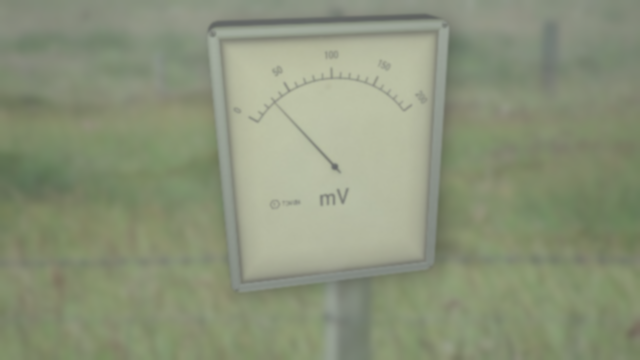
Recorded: 30,mV
